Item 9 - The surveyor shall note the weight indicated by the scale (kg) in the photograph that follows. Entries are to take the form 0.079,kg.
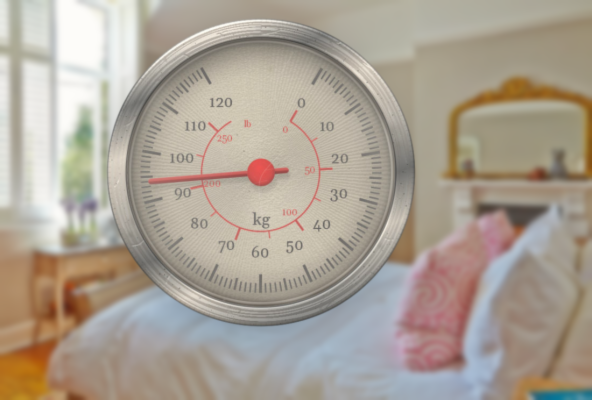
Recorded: 94,kg
